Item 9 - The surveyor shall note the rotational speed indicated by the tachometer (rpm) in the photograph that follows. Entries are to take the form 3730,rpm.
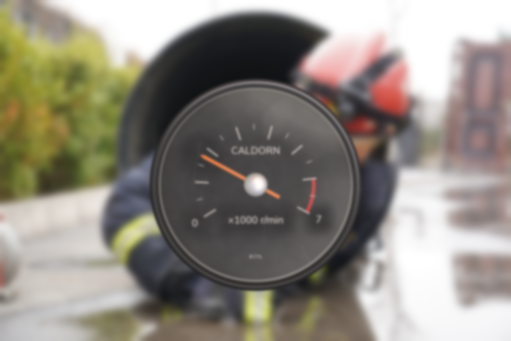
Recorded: 1750,rpm
